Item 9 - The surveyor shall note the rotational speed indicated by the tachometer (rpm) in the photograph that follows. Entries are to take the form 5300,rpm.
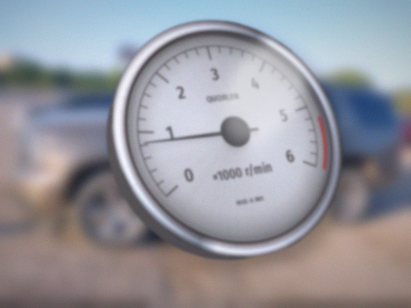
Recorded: 800,rpm
